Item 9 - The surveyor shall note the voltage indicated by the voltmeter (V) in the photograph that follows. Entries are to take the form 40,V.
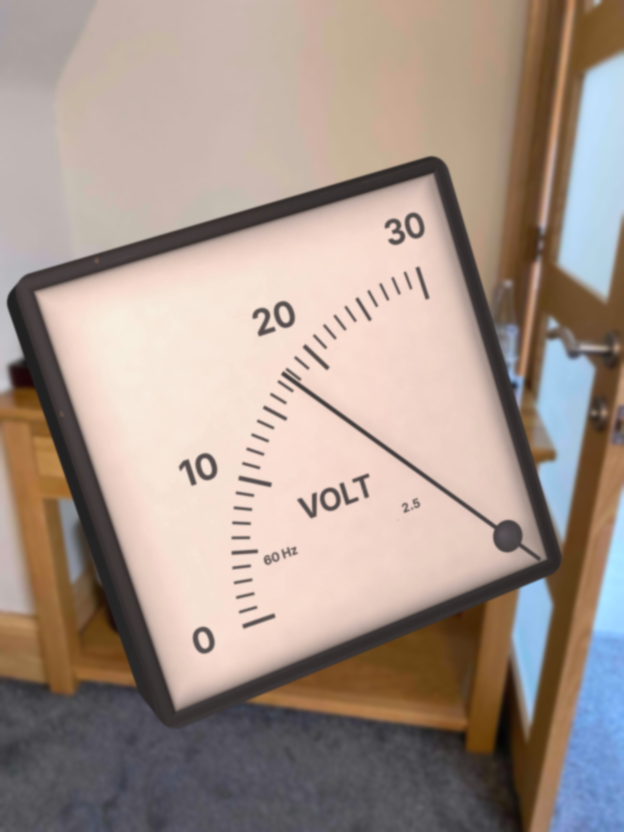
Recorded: 17.5,V
